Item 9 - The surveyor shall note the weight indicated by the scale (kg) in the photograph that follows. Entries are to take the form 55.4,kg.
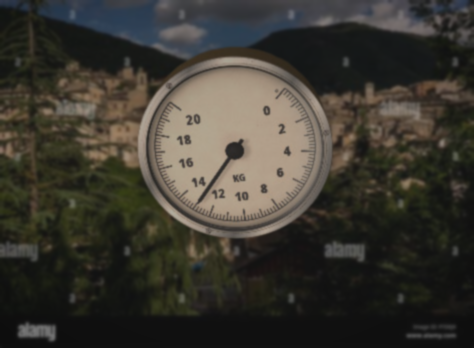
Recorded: 13,kg
